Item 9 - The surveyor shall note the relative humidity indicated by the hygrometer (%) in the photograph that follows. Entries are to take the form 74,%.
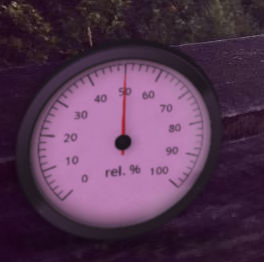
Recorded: 50,%
